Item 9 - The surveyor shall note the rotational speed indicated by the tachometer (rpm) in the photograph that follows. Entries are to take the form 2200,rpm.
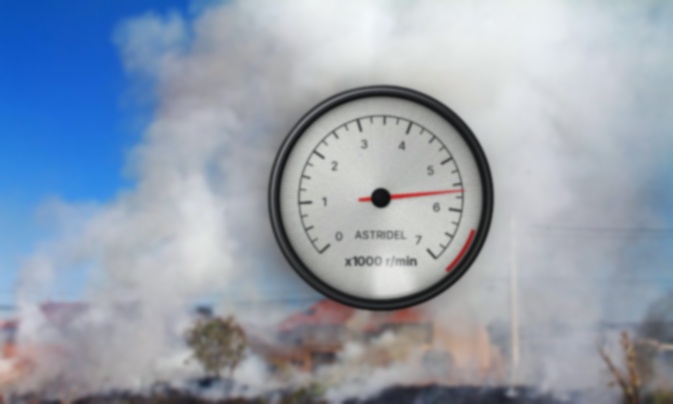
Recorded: 5625,rpm
